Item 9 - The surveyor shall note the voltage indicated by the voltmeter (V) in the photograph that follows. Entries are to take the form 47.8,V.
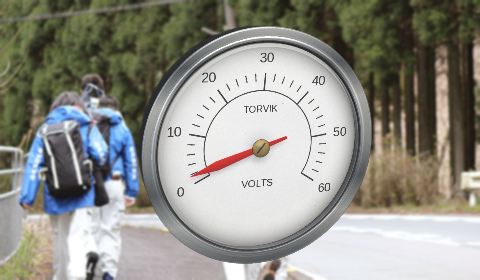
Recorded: 2,V
